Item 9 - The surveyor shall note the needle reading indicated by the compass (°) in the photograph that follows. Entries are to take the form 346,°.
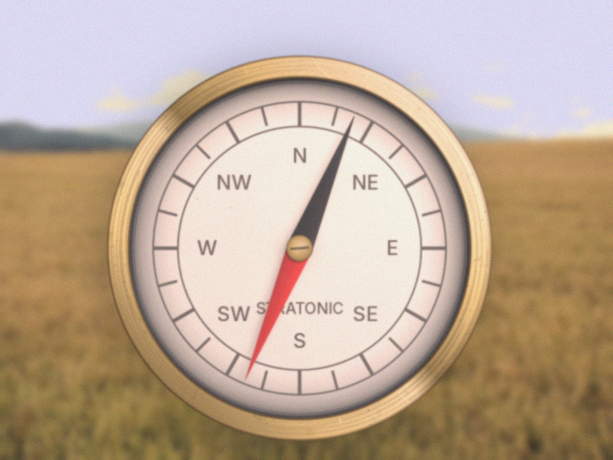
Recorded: 202.5,°
